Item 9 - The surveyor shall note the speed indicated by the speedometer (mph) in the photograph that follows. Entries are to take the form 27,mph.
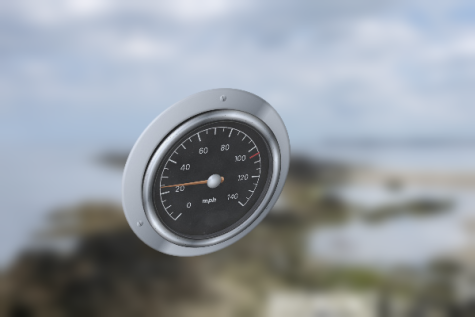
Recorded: 25,mph
